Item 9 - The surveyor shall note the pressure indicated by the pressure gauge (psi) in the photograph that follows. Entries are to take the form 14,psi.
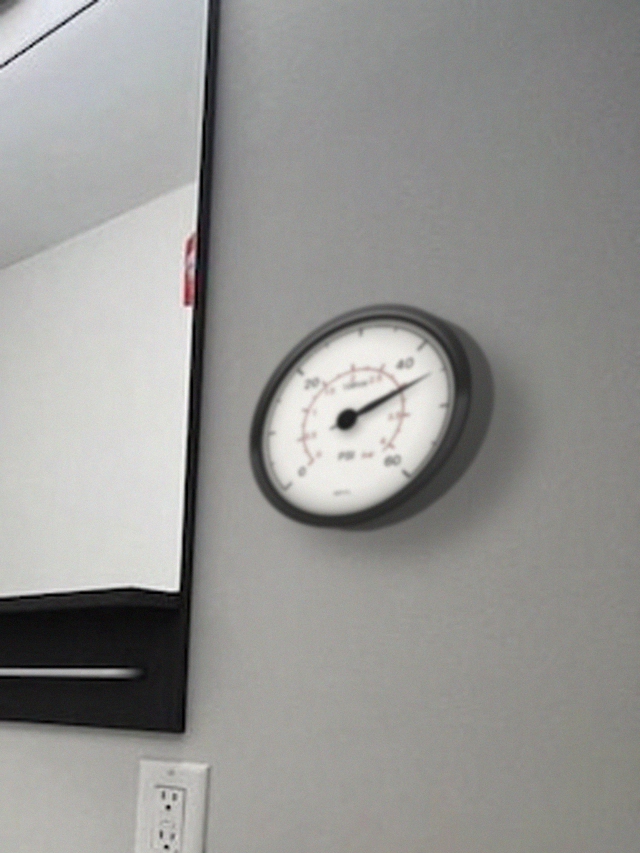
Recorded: 45,psi
